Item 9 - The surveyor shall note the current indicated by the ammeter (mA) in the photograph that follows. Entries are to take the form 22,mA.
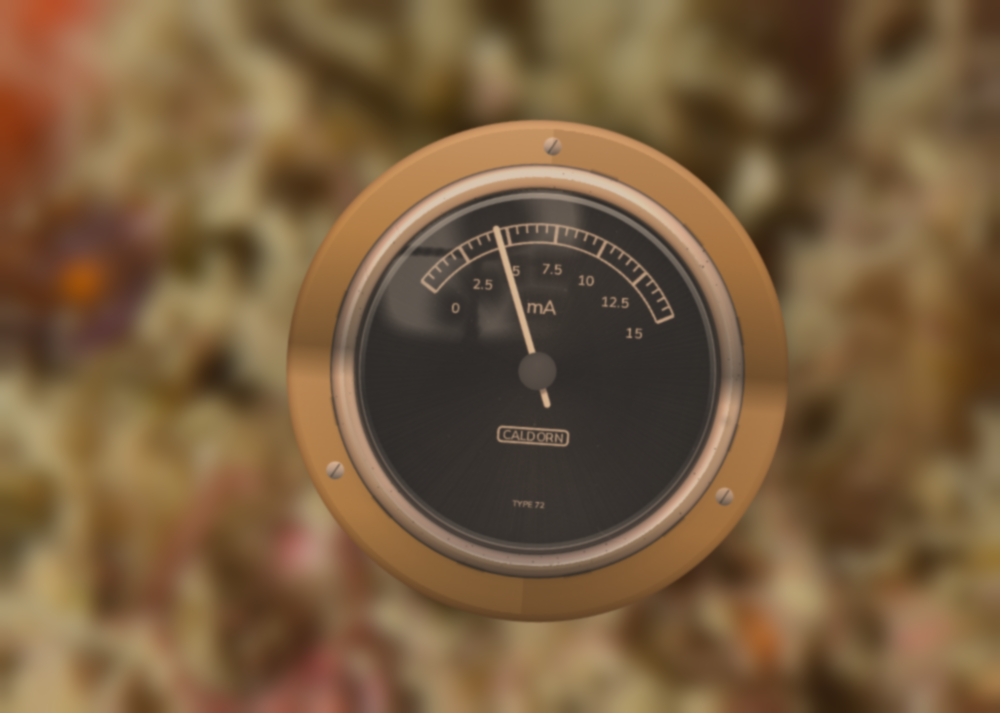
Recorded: 4.5,mA
